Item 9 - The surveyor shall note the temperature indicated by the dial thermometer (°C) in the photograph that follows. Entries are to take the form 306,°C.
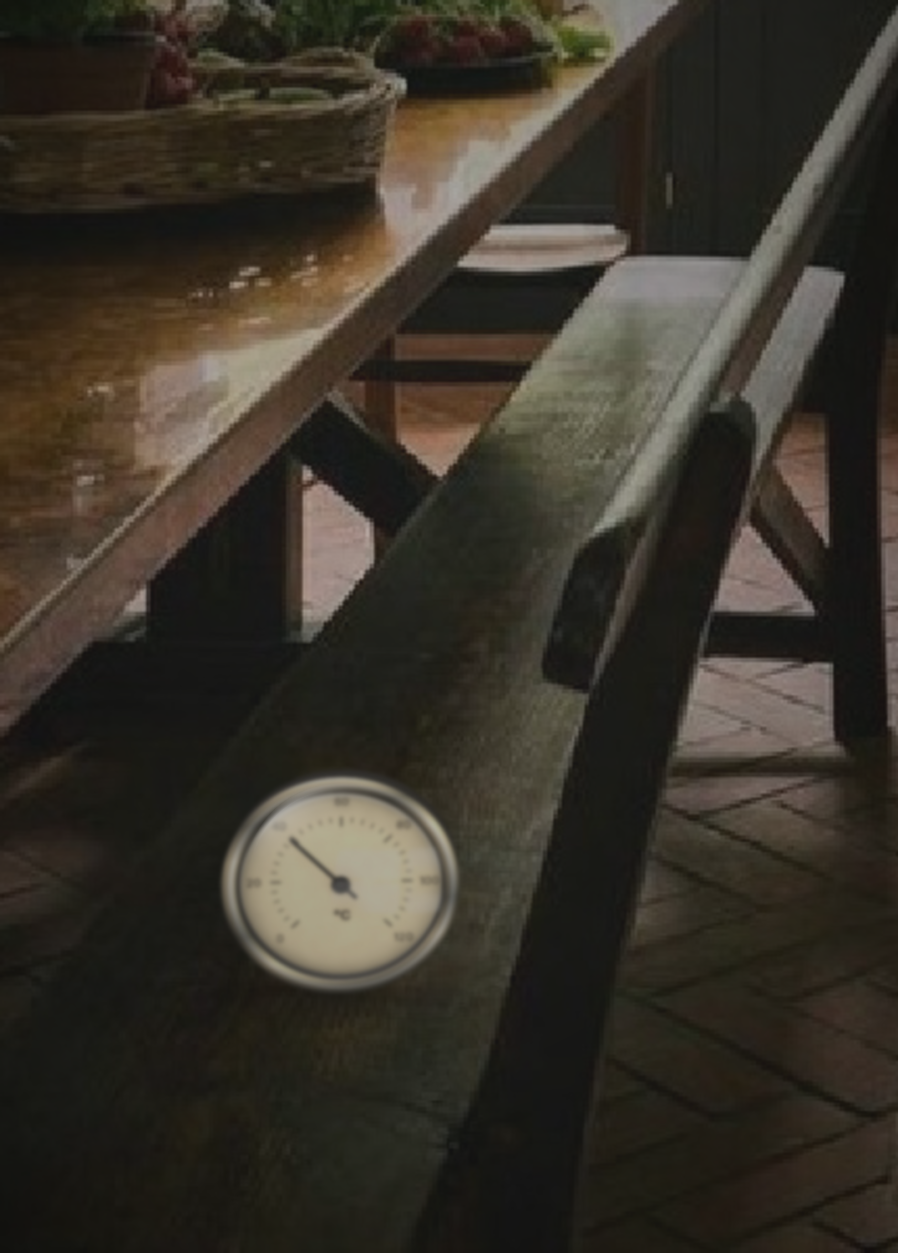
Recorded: 40,°C
